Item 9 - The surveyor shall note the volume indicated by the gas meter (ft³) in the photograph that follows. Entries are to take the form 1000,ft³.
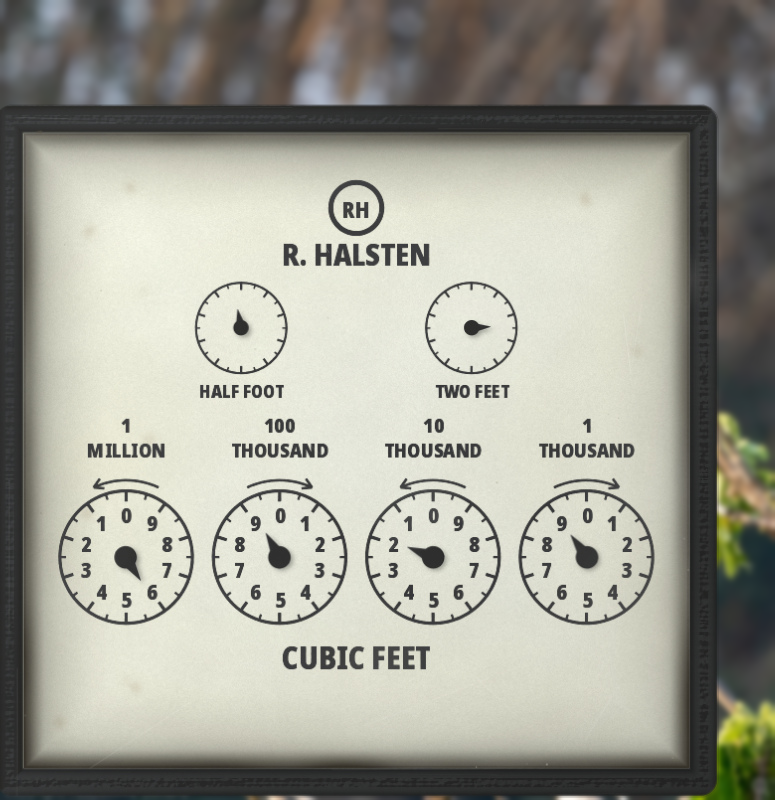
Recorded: 591900,ft³
